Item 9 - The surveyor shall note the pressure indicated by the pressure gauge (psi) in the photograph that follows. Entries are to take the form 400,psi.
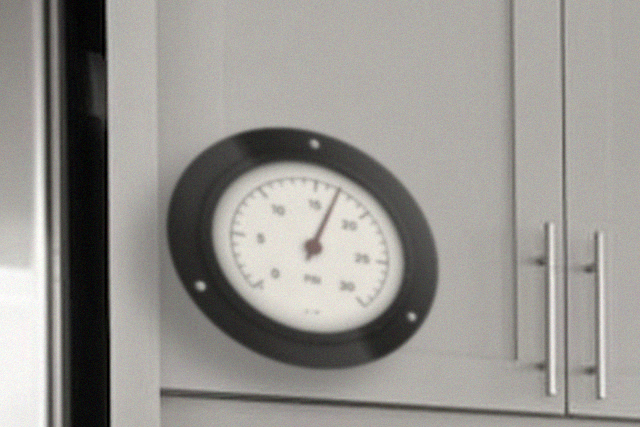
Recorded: 17,psi
